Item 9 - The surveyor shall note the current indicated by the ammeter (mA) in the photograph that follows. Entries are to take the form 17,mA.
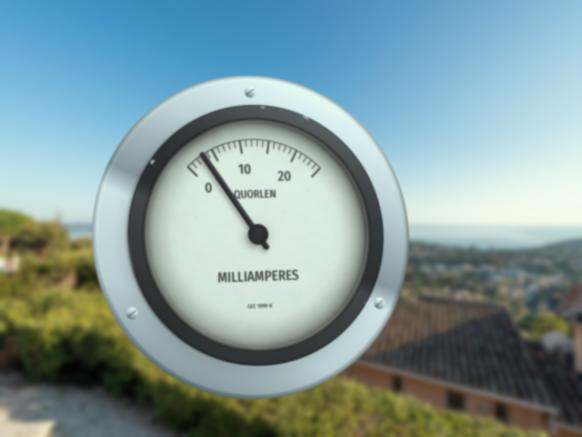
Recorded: 3,mA
